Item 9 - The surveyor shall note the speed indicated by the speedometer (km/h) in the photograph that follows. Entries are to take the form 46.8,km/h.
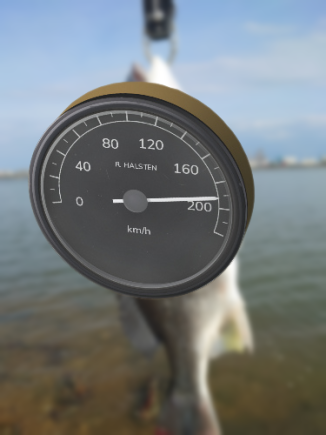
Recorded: 190,km/h
